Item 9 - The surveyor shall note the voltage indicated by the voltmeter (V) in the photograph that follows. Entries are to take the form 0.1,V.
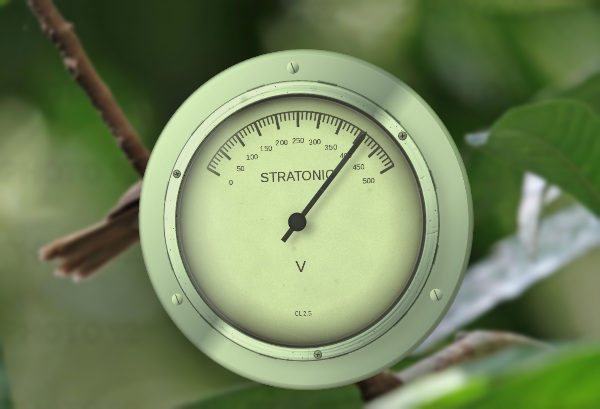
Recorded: 410,V
